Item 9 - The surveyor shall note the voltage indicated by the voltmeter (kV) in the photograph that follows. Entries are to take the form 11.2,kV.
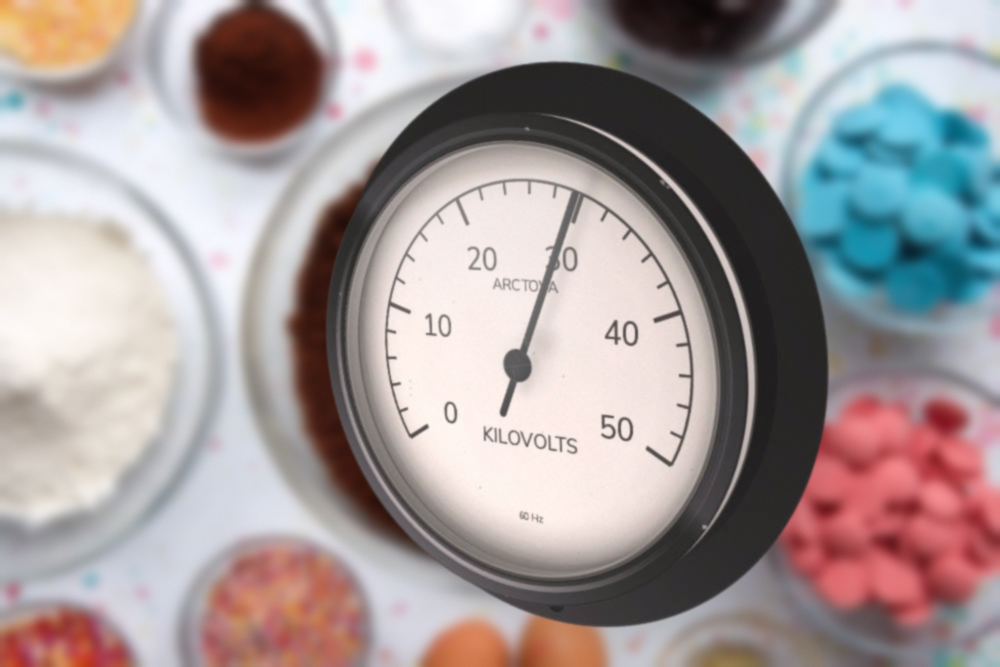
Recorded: 30,kV
